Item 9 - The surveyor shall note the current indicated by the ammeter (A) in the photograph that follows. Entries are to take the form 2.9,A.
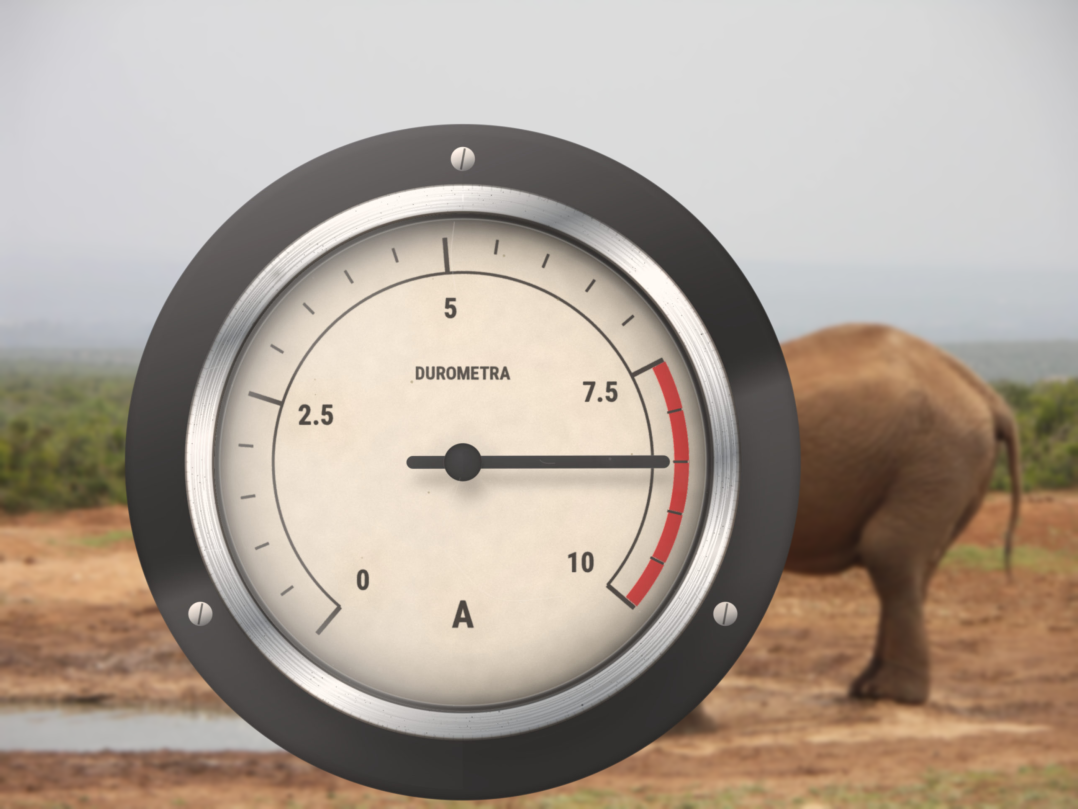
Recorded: 8.5,A
